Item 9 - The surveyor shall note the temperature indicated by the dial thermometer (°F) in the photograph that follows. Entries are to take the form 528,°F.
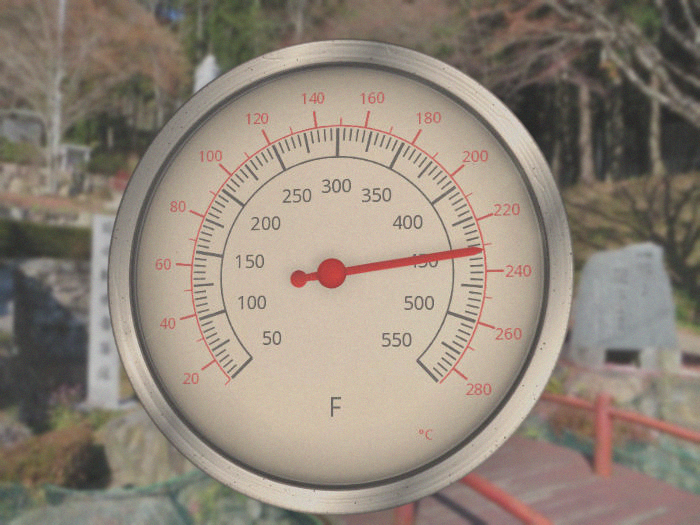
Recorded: 450,°F
